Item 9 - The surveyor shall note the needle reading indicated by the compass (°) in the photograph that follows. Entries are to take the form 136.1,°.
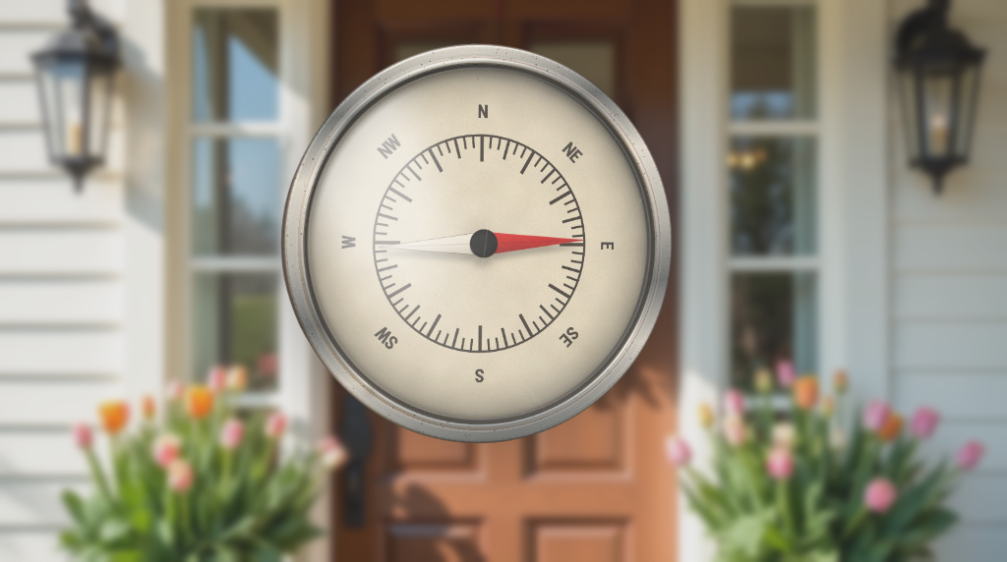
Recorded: 87.5,°
